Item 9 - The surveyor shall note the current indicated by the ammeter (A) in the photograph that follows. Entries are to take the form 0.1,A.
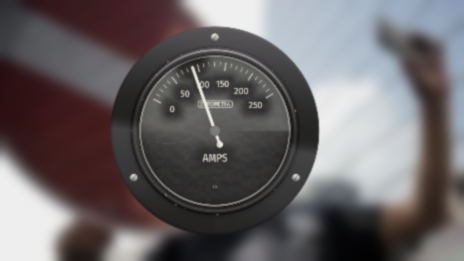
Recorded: 90,A
